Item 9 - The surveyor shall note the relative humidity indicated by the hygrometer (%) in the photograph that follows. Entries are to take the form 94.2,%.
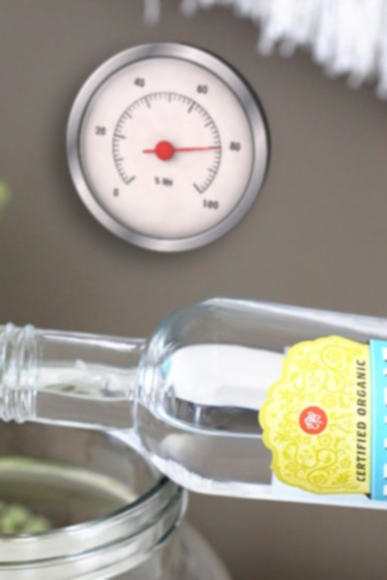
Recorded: 80,%
